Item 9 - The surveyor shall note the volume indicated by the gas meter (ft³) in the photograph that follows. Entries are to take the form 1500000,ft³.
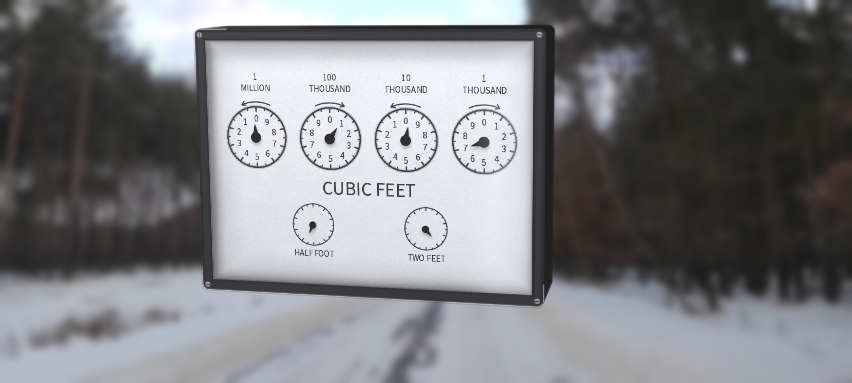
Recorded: 9700,ft³
